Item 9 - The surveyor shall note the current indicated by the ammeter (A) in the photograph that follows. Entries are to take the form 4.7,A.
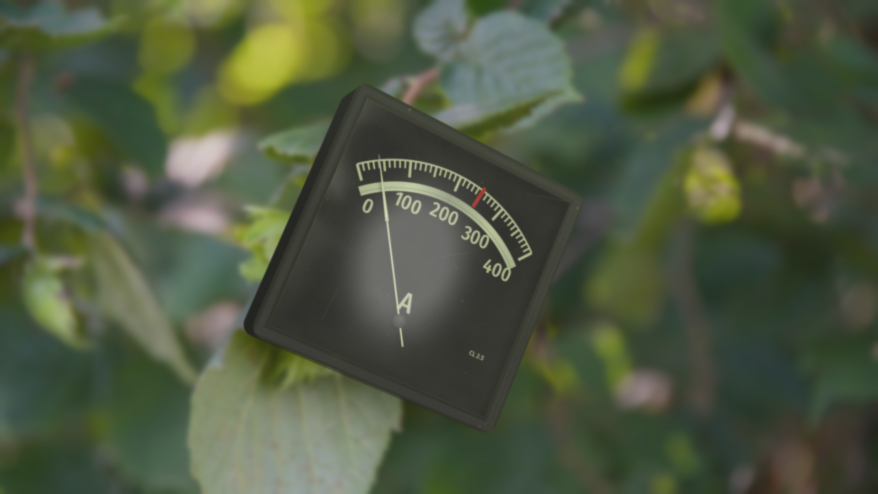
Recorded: 40,A
